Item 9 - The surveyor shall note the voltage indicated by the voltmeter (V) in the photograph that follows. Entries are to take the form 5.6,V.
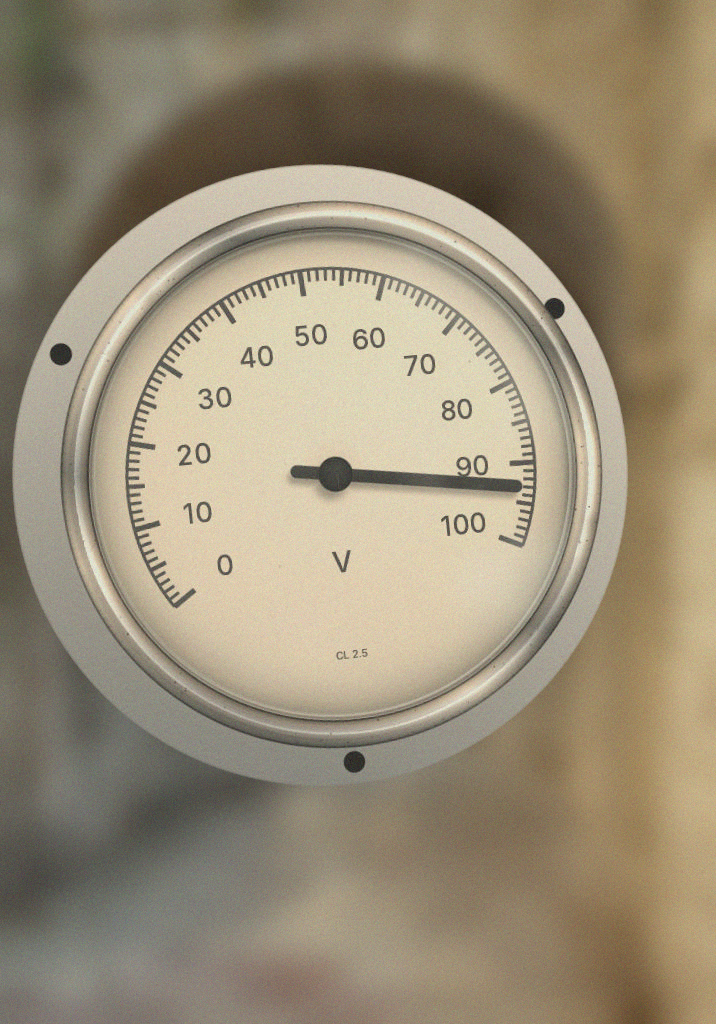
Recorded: 93,V
